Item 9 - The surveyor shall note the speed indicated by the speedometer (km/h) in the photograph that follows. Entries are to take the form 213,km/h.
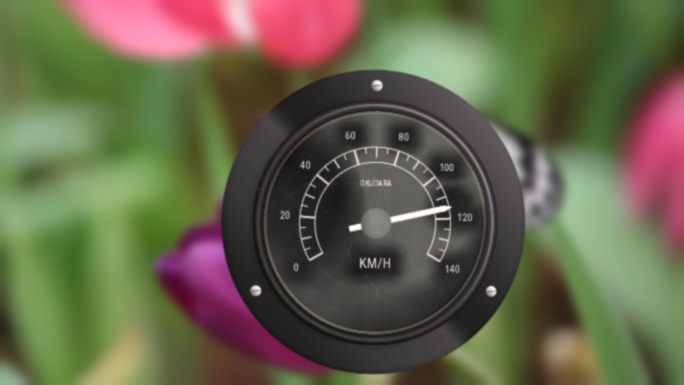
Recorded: 115,km/h
